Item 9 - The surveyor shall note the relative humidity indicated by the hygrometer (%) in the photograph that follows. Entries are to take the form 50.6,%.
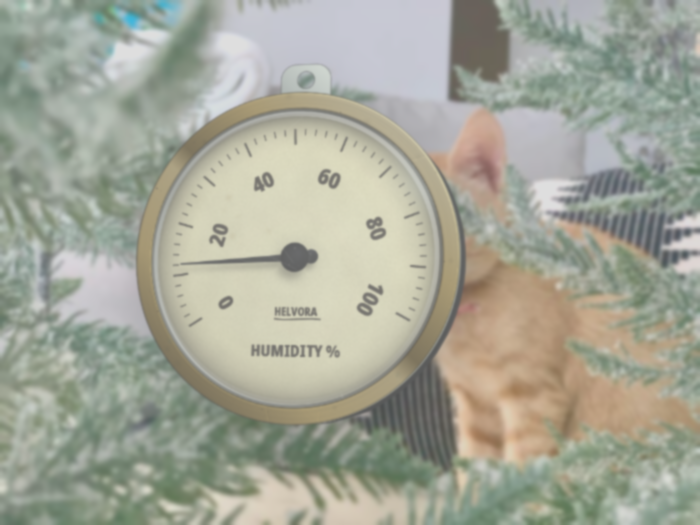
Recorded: 12,%
